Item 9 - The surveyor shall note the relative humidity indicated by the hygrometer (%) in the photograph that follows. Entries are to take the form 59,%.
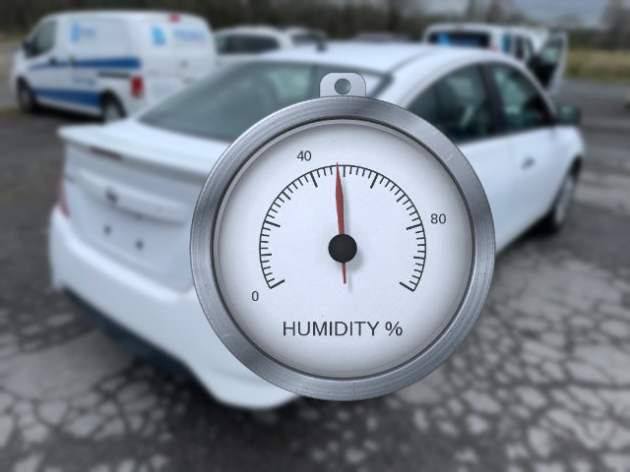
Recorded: 48,%
